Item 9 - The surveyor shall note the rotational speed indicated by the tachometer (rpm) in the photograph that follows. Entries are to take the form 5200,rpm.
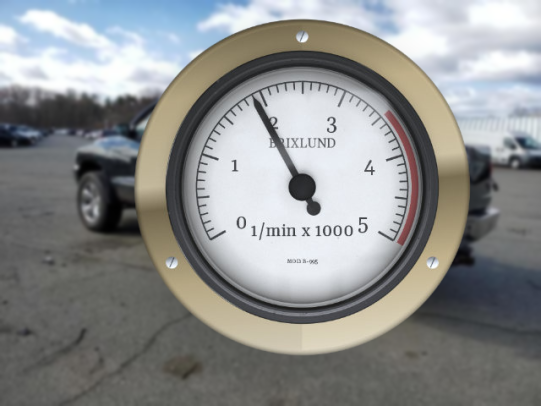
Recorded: 1900,rpm
